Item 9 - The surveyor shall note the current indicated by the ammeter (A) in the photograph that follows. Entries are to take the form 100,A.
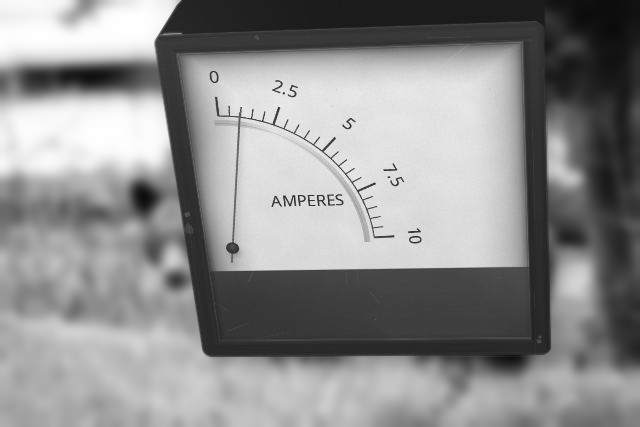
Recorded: 1,A
